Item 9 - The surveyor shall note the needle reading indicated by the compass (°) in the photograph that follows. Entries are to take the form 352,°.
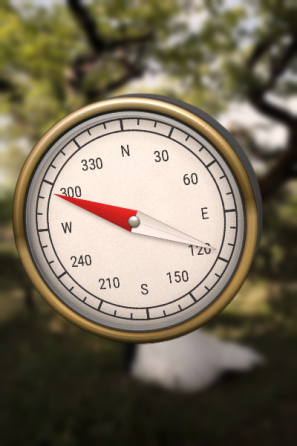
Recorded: 295,°
